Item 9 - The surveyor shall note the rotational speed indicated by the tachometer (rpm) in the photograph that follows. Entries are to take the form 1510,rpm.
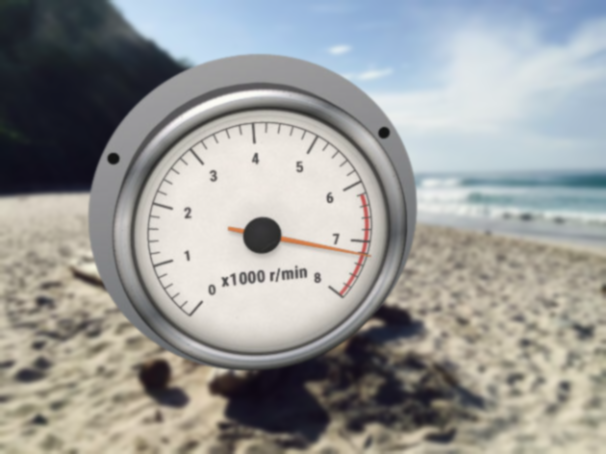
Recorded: 7200,rpm
